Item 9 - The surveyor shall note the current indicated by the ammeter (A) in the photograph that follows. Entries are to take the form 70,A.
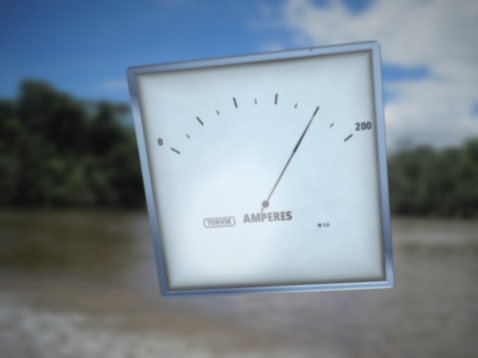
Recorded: 160,A
